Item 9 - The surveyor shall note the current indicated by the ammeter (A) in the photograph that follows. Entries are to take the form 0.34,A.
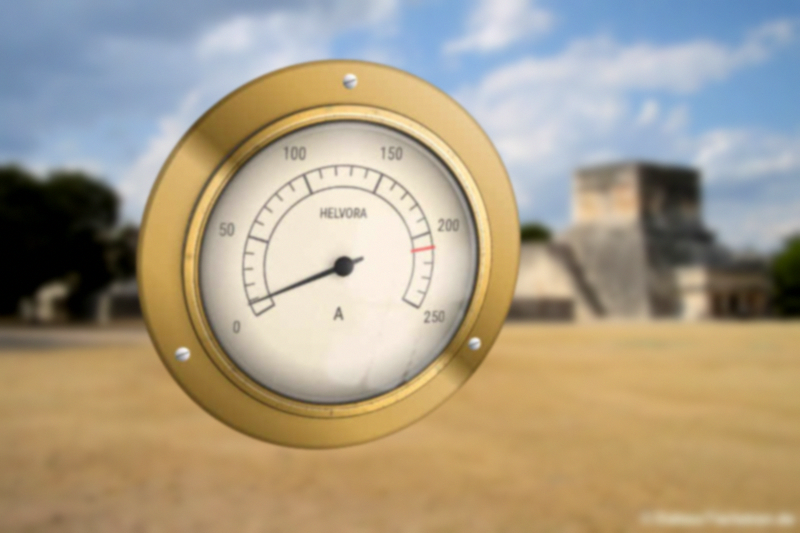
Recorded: 10,A
